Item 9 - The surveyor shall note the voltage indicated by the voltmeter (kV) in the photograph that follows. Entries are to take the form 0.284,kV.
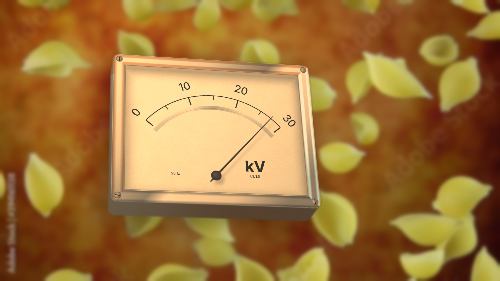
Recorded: 27.5,kV
